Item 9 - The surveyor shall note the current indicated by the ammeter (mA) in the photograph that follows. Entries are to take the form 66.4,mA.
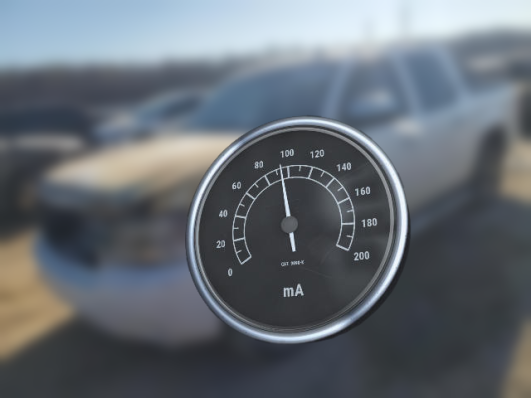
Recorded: 95,mA
